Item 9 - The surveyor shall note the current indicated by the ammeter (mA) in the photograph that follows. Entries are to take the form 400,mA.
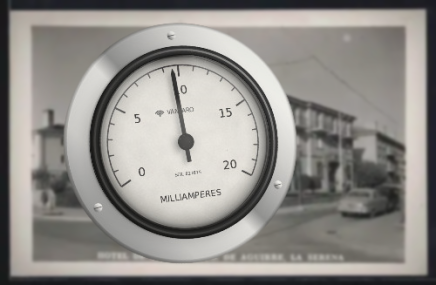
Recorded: 9.5,mA
